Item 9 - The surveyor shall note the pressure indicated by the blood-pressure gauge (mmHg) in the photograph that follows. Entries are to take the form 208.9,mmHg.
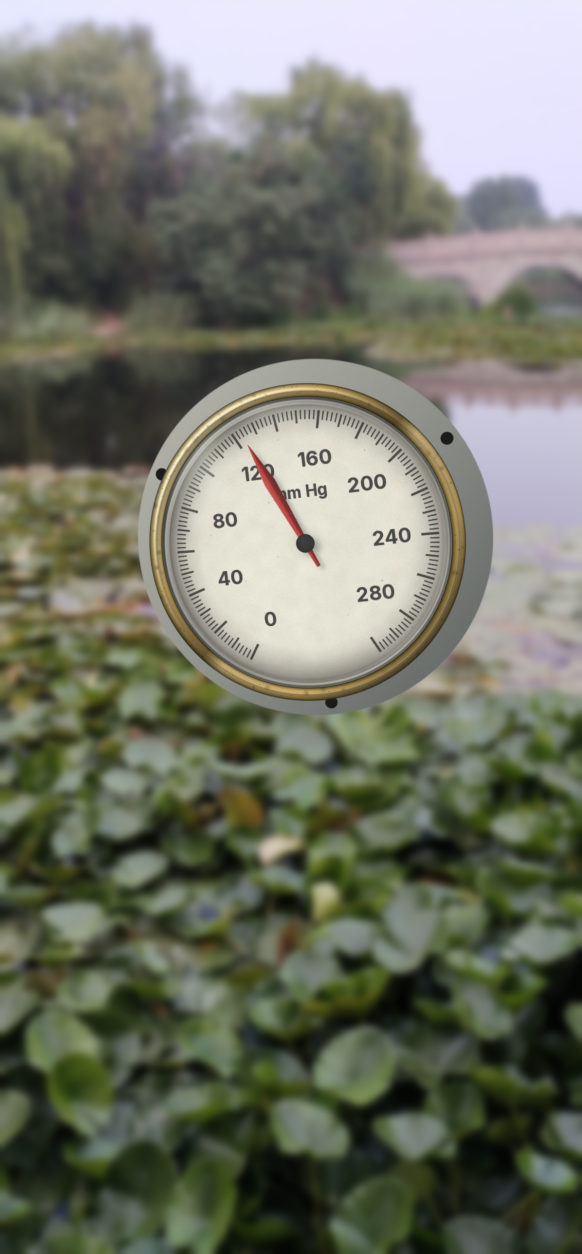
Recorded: 124,mmHg
